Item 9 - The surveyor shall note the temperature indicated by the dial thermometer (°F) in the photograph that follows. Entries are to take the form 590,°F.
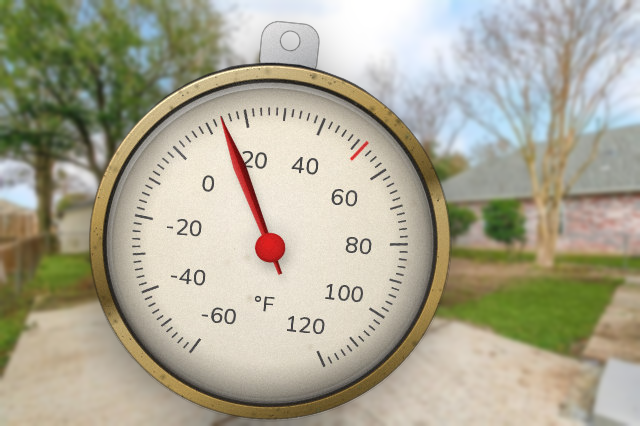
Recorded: 14,°F
